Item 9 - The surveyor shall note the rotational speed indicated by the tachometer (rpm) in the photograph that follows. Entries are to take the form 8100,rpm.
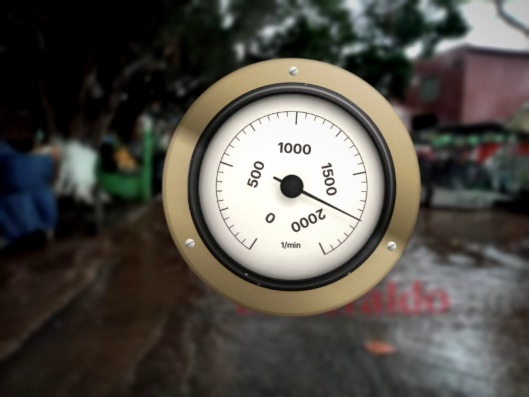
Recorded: 1750,rpm
